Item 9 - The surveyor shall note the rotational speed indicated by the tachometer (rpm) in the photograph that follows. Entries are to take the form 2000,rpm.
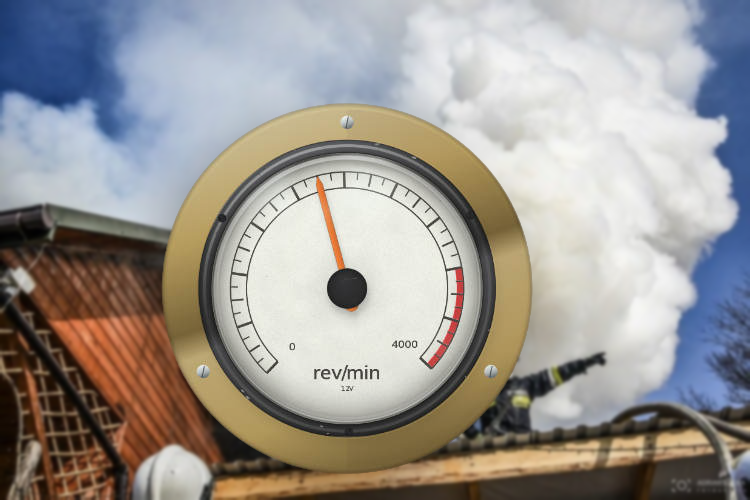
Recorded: 1800,rpm
